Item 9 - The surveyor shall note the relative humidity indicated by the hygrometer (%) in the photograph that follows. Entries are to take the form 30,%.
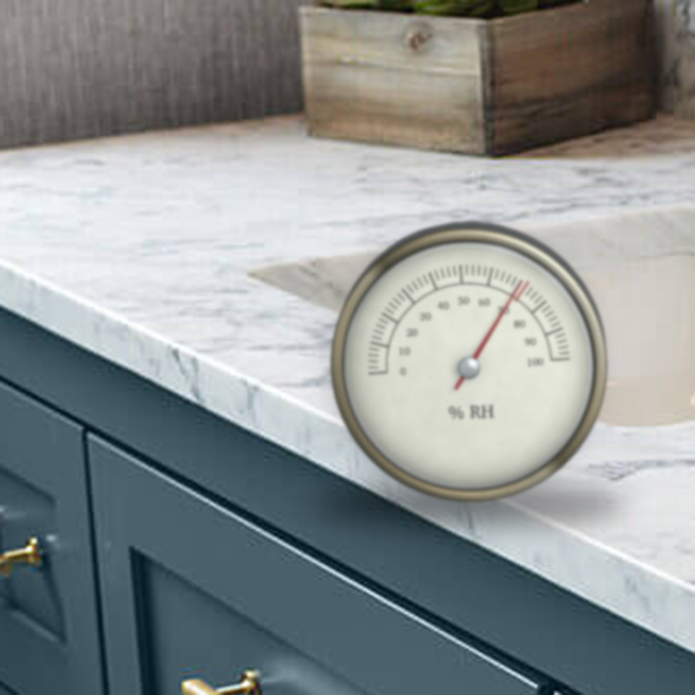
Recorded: 70,%
